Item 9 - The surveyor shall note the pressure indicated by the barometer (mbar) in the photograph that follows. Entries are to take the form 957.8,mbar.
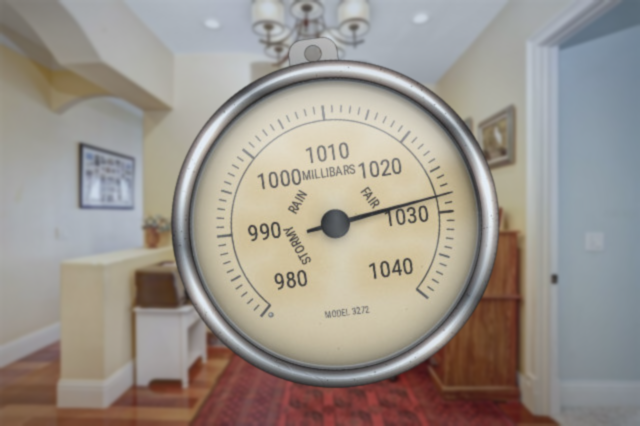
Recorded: 1028,mbar
